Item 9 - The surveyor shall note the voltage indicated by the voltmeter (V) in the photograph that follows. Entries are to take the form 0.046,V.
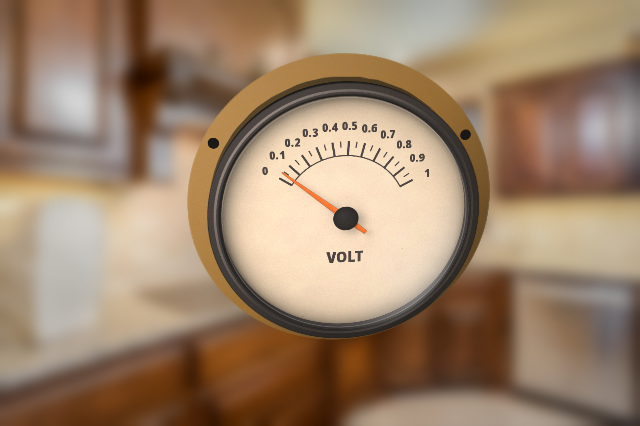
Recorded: 0.05,V
